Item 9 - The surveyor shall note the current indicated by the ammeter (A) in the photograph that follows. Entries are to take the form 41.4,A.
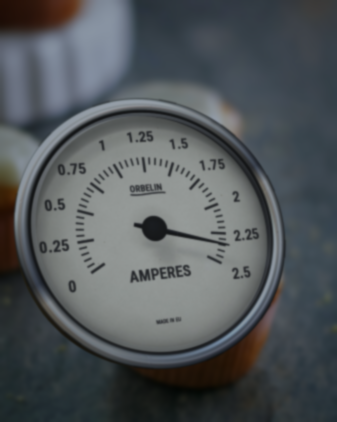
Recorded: 2.35,A
